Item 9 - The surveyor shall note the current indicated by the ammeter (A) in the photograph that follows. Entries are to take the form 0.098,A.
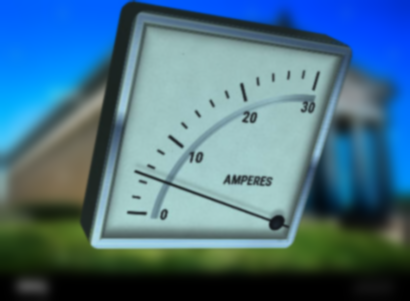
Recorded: 5,A
